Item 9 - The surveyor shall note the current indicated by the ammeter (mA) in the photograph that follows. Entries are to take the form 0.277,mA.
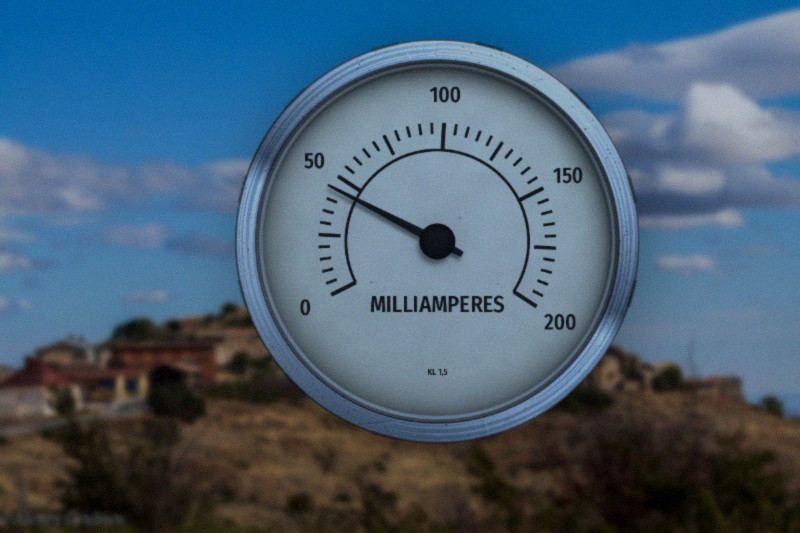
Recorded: 45,mA
